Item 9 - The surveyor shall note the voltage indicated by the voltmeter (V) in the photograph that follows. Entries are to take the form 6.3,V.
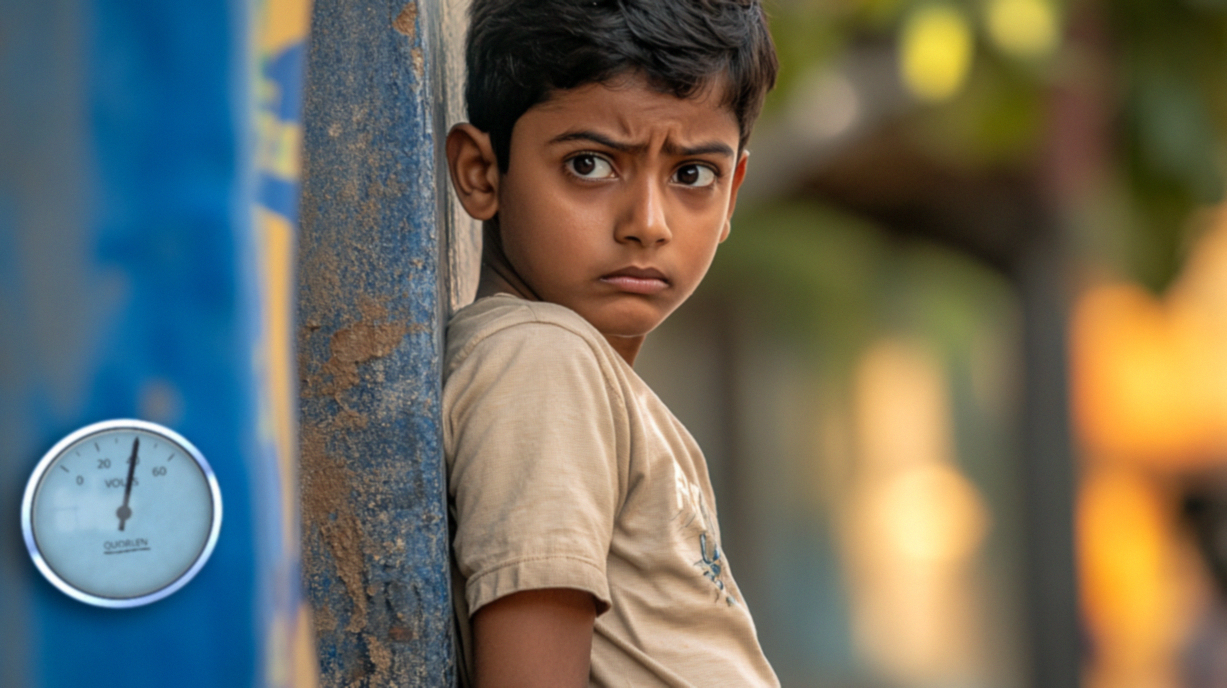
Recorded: 40,V
